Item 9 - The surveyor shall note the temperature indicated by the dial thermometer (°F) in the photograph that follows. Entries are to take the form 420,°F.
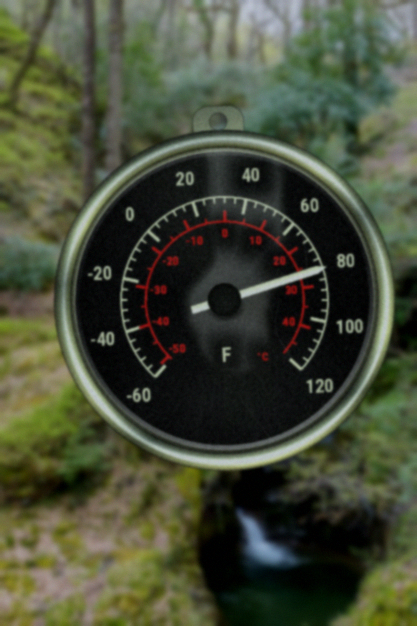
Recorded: 80,°F
